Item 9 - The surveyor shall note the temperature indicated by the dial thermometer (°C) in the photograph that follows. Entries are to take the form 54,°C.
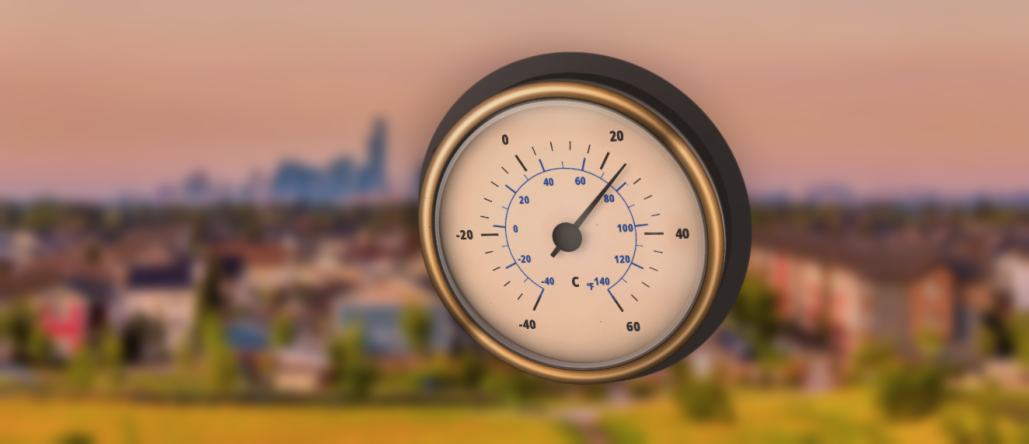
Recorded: 24,°C
